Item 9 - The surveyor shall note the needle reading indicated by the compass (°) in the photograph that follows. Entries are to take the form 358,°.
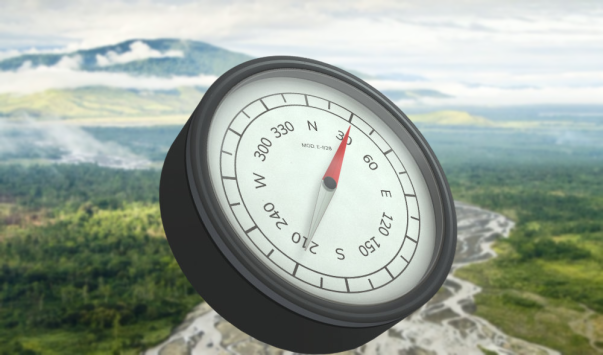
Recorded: 30,°
